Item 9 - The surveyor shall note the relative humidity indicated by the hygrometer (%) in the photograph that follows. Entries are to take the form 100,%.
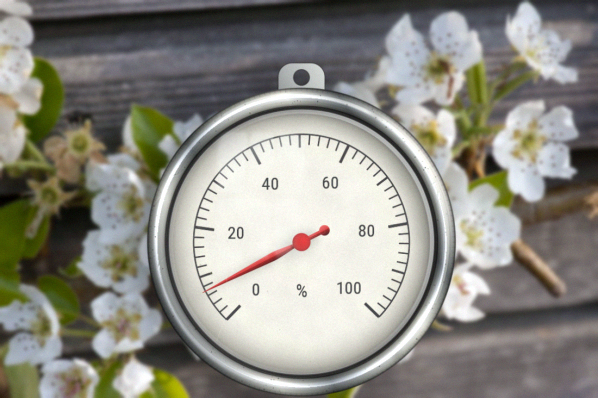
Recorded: 7,%
